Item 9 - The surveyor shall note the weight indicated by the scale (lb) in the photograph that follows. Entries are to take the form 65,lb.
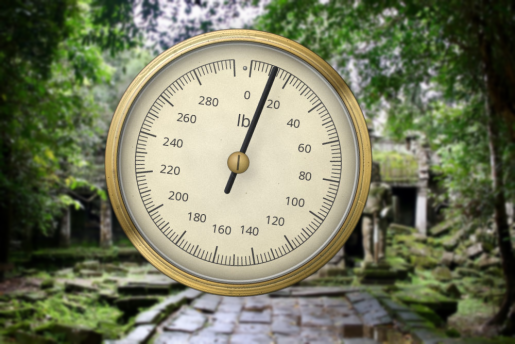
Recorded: 12,lb
